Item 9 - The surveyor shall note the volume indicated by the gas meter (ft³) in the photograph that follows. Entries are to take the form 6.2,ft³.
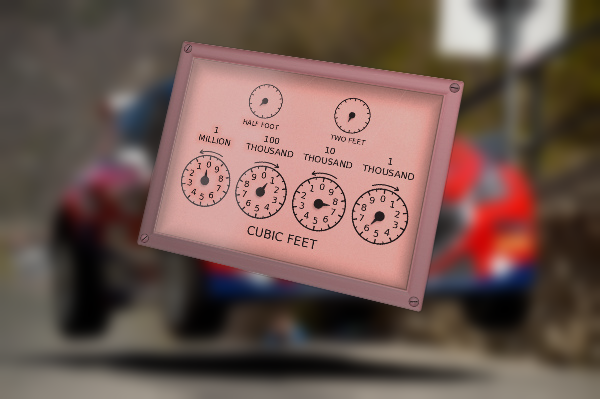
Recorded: 7600,ft³
